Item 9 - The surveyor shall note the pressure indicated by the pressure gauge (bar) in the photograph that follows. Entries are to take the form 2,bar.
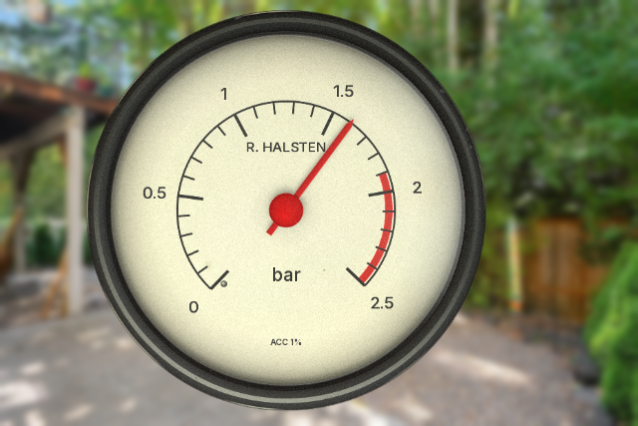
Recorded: 1.6,bar
